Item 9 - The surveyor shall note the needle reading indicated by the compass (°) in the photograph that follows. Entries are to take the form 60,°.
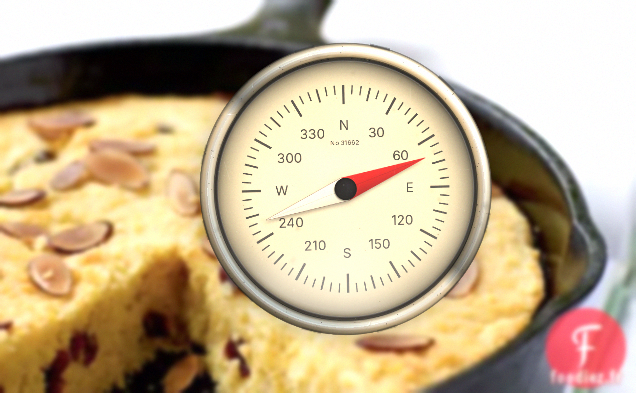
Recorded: 70,°
